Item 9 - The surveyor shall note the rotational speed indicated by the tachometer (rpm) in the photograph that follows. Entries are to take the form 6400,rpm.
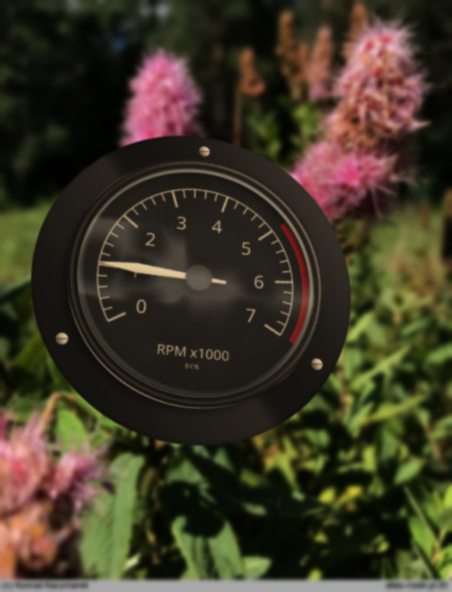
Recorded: 1000,rpm
